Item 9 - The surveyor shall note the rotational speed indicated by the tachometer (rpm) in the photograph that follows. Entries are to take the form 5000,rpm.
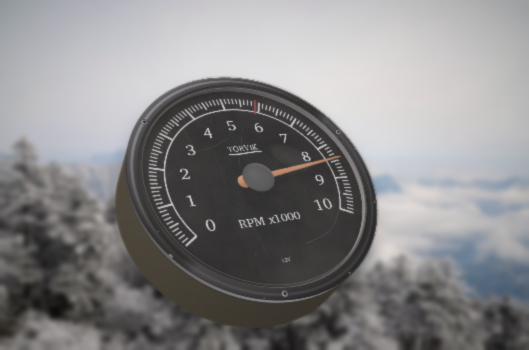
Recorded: 8500,rpm
